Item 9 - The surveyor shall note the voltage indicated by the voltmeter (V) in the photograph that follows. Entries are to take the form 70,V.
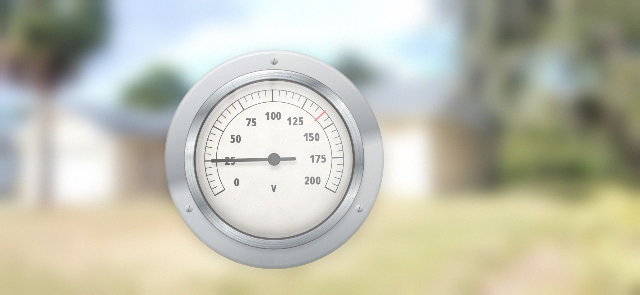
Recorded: 25,V
